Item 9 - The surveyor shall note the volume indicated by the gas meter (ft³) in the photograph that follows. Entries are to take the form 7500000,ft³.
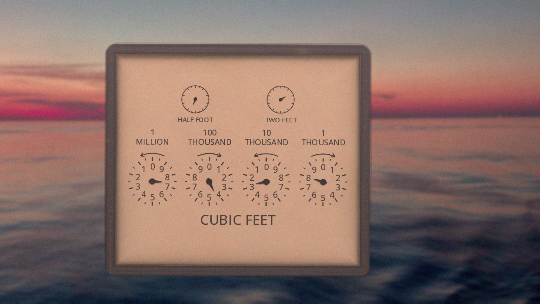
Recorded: 742800,ft³
